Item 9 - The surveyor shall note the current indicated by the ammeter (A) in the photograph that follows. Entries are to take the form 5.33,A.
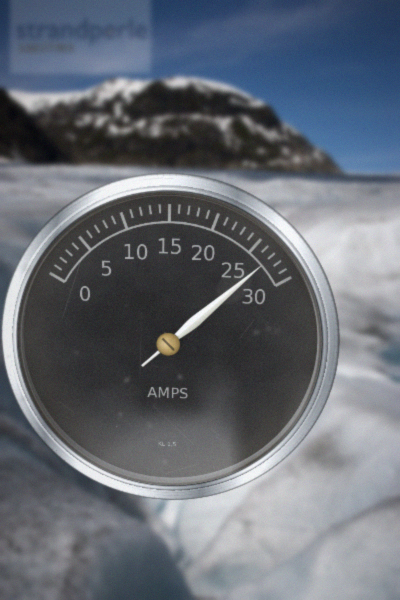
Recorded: 27,A
